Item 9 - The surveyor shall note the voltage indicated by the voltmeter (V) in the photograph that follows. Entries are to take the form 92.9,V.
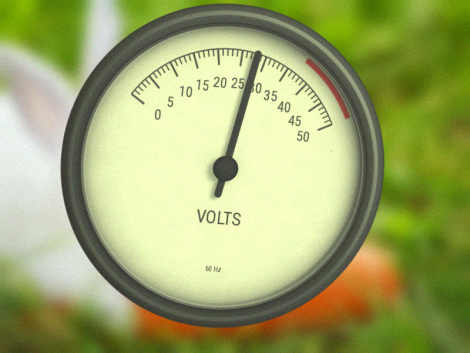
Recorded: 28,V
